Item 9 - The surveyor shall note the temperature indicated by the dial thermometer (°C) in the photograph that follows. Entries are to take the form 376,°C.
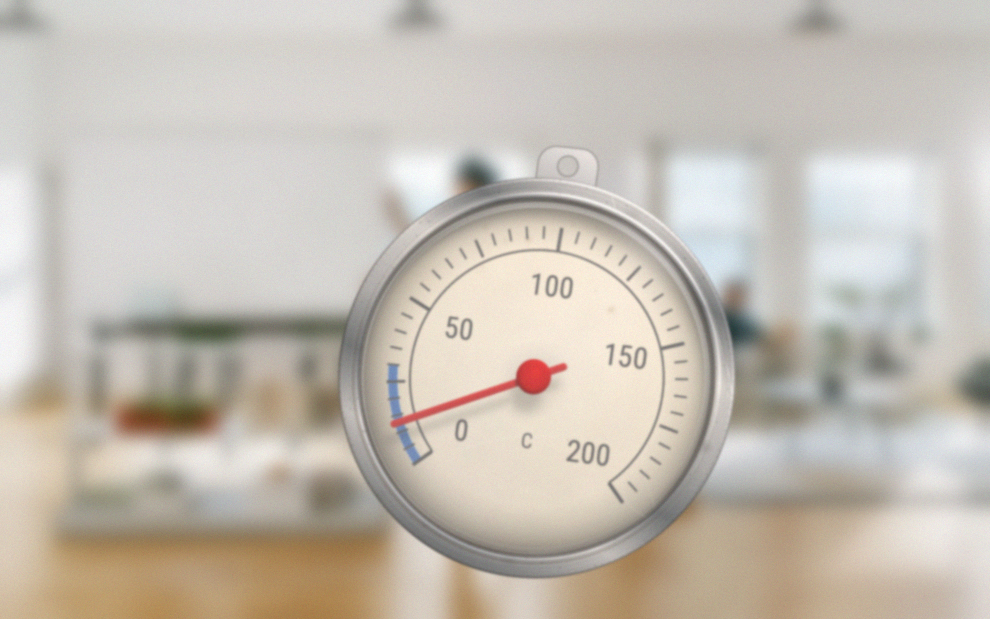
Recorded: 12.5,°C
